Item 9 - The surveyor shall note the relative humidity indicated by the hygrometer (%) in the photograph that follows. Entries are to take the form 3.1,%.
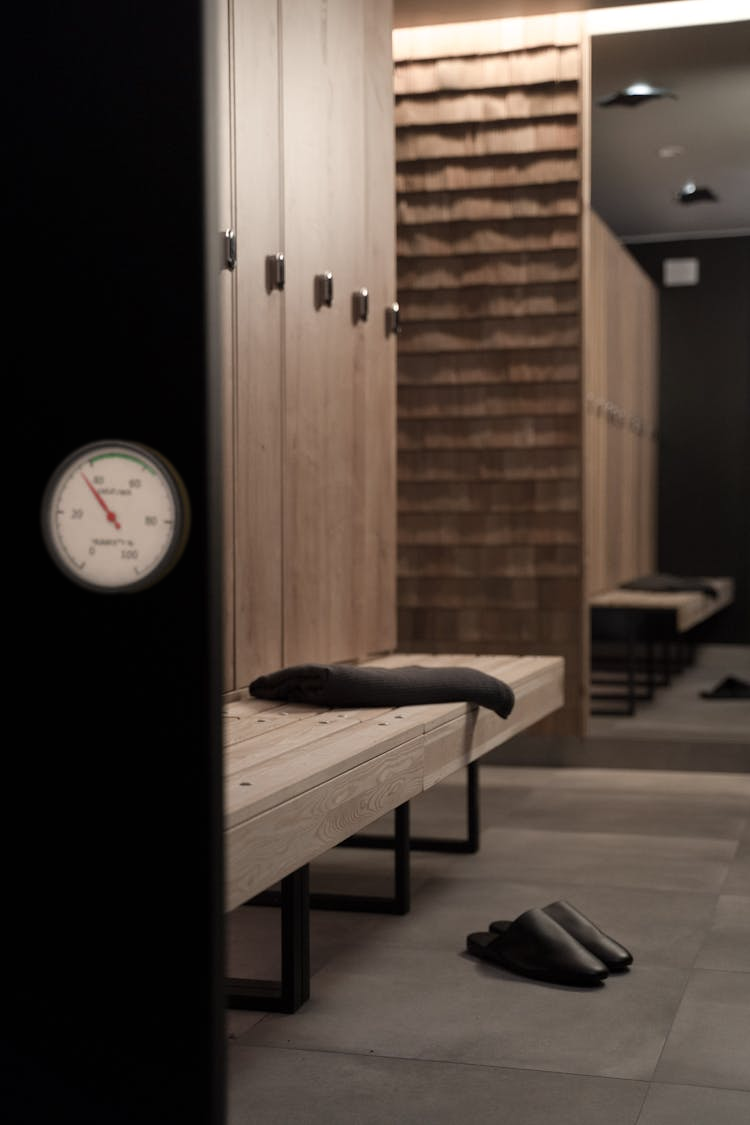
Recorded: 36,%
